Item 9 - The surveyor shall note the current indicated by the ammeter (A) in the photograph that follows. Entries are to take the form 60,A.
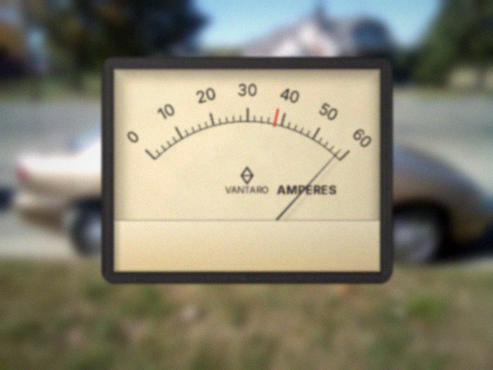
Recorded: 58,A
